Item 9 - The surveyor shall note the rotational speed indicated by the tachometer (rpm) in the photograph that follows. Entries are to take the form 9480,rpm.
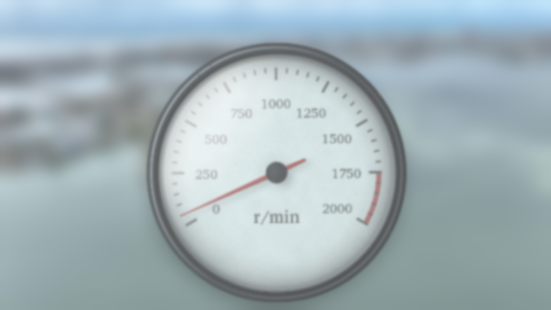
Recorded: 50,rpm
